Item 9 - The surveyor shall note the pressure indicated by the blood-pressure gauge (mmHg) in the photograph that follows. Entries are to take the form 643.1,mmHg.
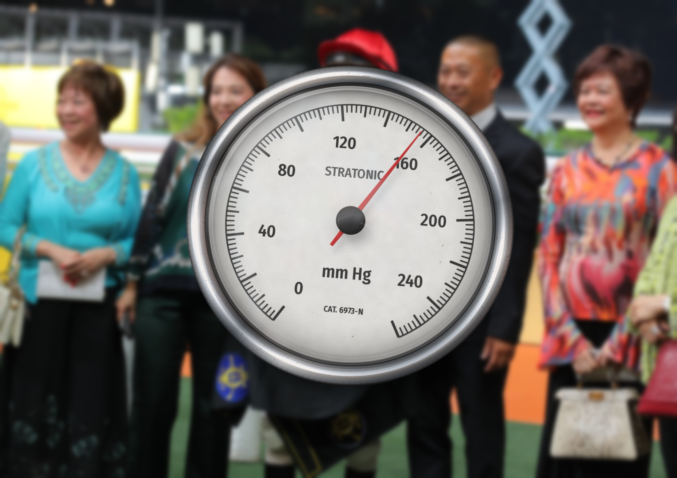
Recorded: 156,mmHg
